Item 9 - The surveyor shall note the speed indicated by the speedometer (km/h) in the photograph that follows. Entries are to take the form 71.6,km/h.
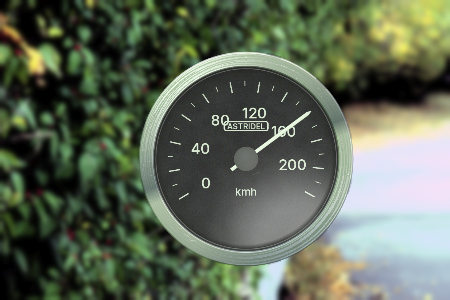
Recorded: 160,km/h
